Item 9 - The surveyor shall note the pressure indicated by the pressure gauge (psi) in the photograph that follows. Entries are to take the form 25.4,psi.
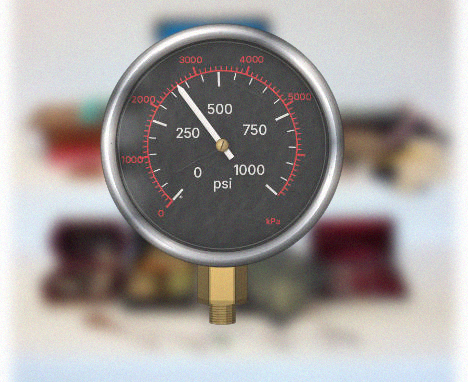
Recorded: 375,psi
